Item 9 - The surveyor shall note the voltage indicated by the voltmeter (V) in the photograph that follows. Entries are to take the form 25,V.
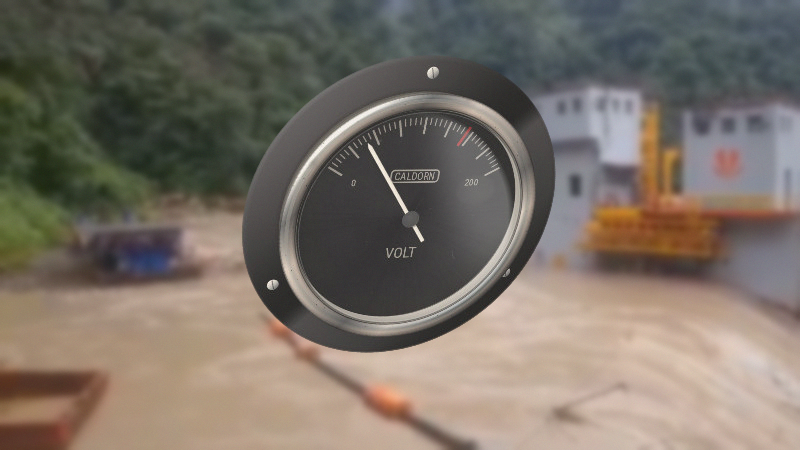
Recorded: 40,V
